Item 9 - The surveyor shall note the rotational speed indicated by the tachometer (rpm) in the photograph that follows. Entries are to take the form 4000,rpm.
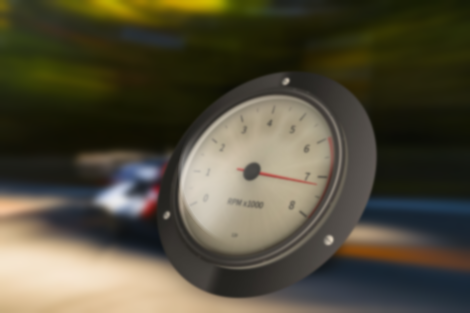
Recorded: 7250,rpm
